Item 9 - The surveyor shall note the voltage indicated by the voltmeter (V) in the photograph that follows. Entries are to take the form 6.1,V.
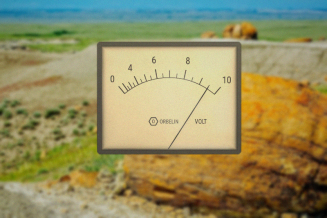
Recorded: 9.5,V
